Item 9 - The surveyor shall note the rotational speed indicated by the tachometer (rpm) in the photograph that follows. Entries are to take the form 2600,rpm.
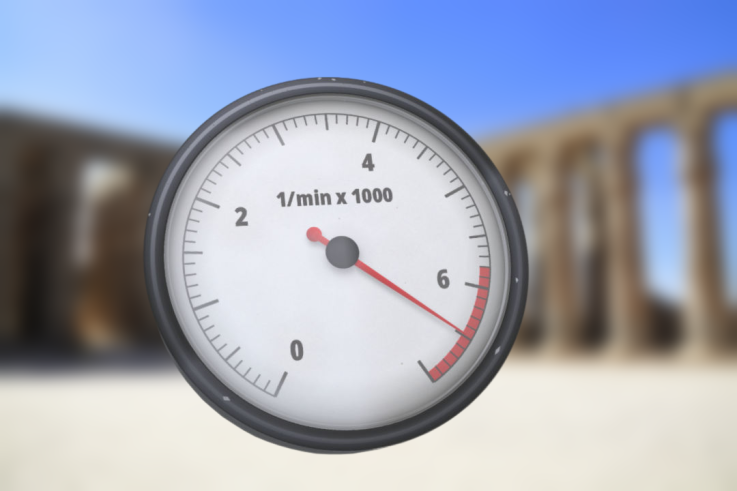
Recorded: 6500,rpm
